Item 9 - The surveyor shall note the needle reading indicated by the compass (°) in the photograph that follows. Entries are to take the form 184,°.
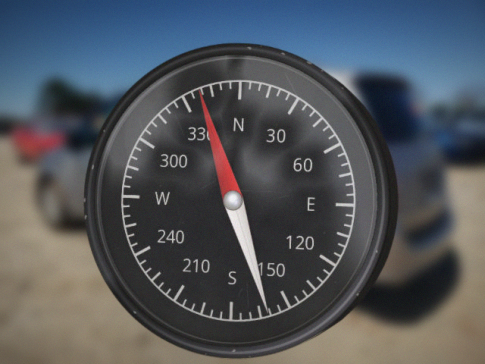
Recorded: 340,°
